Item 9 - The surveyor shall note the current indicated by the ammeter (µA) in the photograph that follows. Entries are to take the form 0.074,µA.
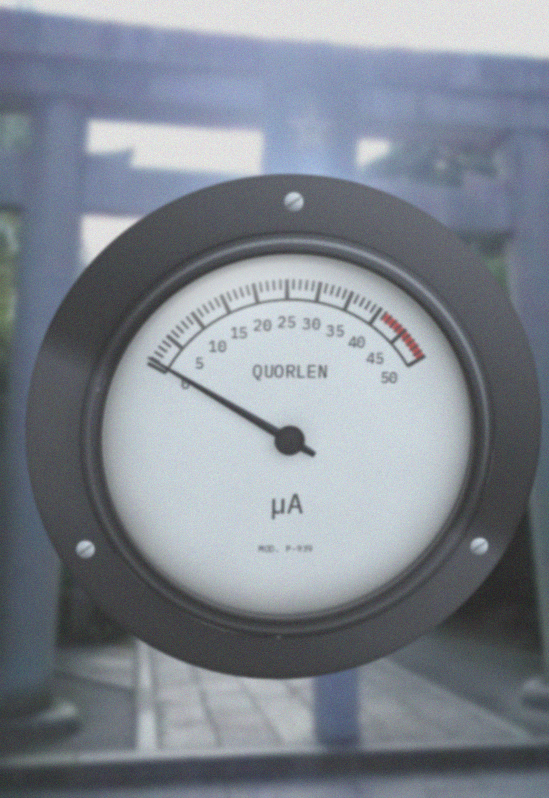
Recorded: 1,µA
